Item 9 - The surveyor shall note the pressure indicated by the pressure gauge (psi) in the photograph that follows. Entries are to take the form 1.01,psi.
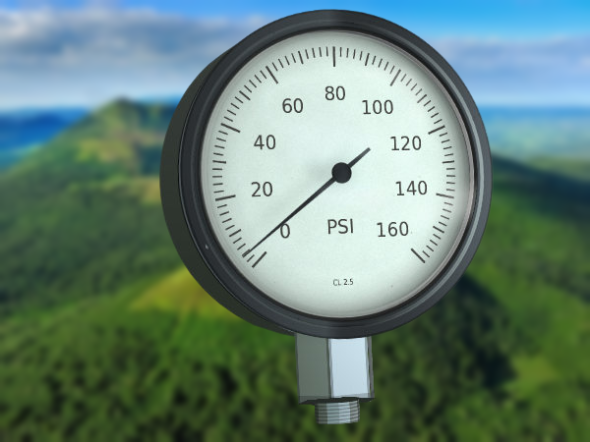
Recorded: 4,psi
